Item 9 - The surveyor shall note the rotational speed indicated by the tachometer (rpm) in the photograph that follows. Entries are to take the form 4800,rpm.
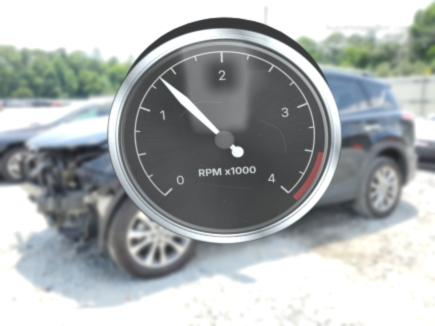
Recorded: 1375,rpm
